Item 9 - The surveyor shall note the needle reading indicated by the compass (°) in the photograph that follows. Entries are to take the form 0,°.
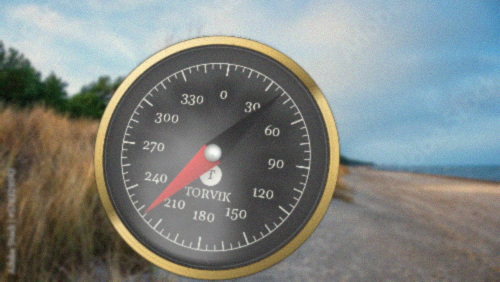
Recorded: 220,°
